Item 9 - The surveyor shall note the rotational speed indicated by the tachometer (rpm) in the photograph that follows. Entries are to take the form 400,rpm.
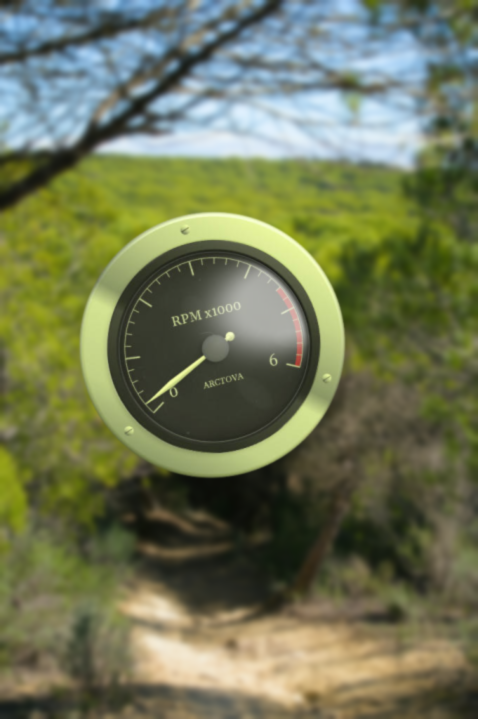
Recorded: 200,rpm
